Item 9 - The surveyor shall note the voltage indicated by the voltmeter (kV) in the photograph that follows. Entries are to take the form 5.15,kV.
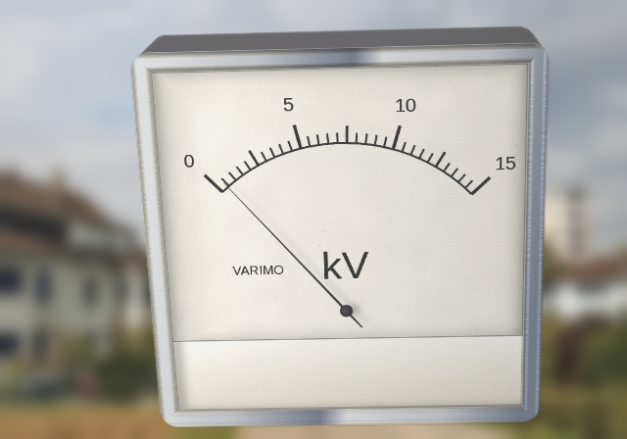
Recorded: 0.5,kV
